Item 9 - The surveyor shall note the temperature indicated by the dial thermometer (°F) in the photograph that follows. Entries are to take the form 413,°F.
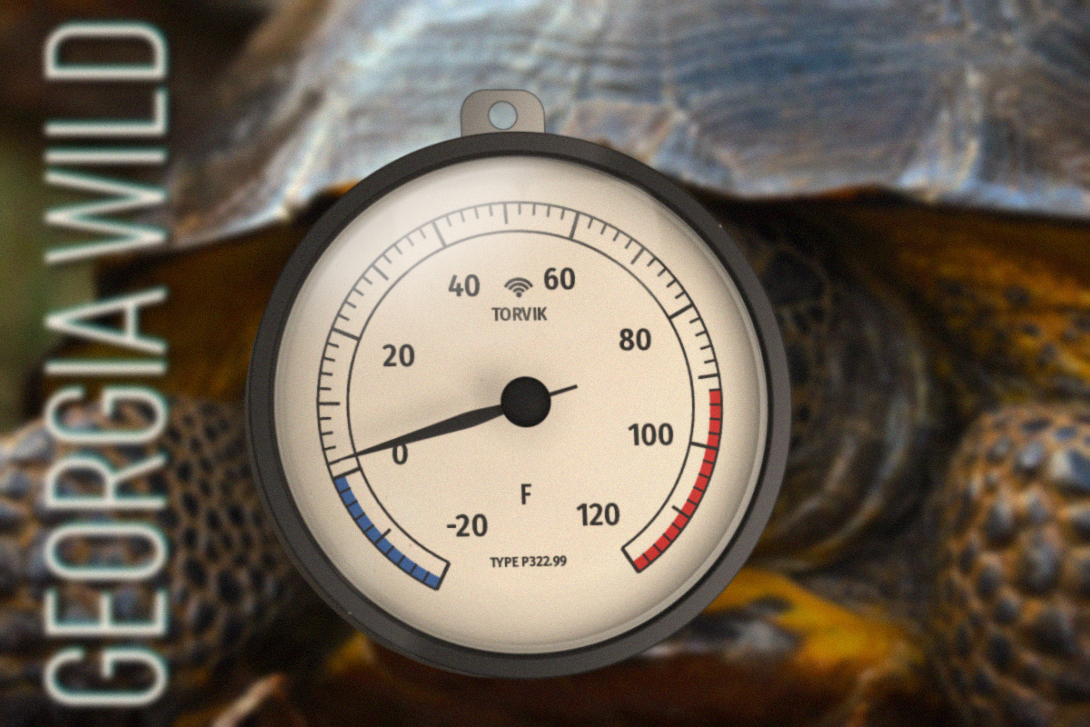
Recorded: 2,°F
